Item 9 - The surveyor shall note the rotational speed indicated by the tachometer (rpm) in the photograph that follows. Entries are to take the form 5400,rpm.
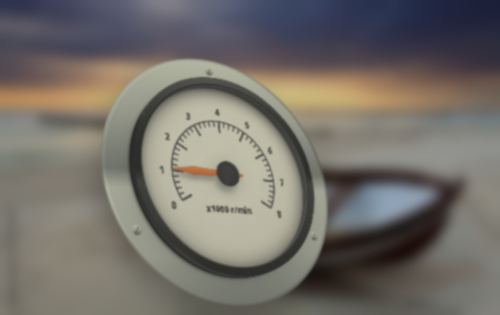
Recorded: 1000,rpm
